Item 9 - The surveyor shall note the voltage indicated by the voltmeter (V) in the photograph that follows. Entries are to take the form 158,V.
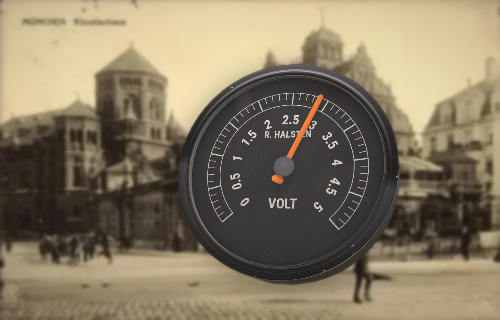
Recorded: 2.9,V
